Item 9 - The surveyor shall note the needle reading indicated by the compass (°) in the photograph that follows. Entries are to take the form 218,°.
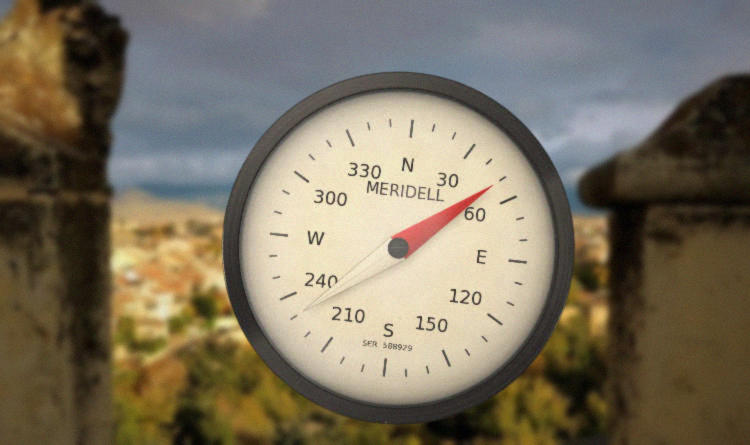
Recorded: 50,°
